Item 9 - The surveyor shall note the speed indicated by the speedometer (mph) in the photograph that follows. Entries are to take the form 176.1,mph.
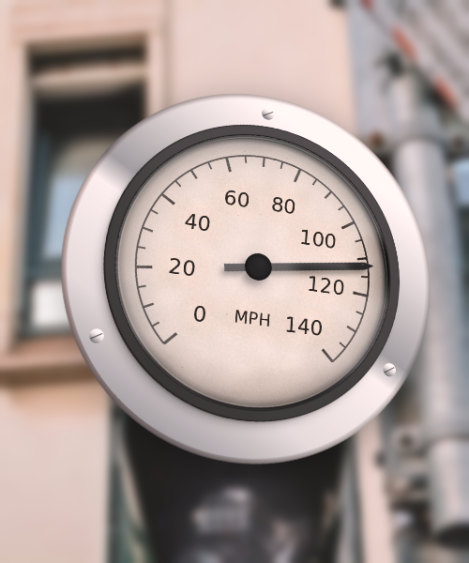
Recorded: 112.5,mph
